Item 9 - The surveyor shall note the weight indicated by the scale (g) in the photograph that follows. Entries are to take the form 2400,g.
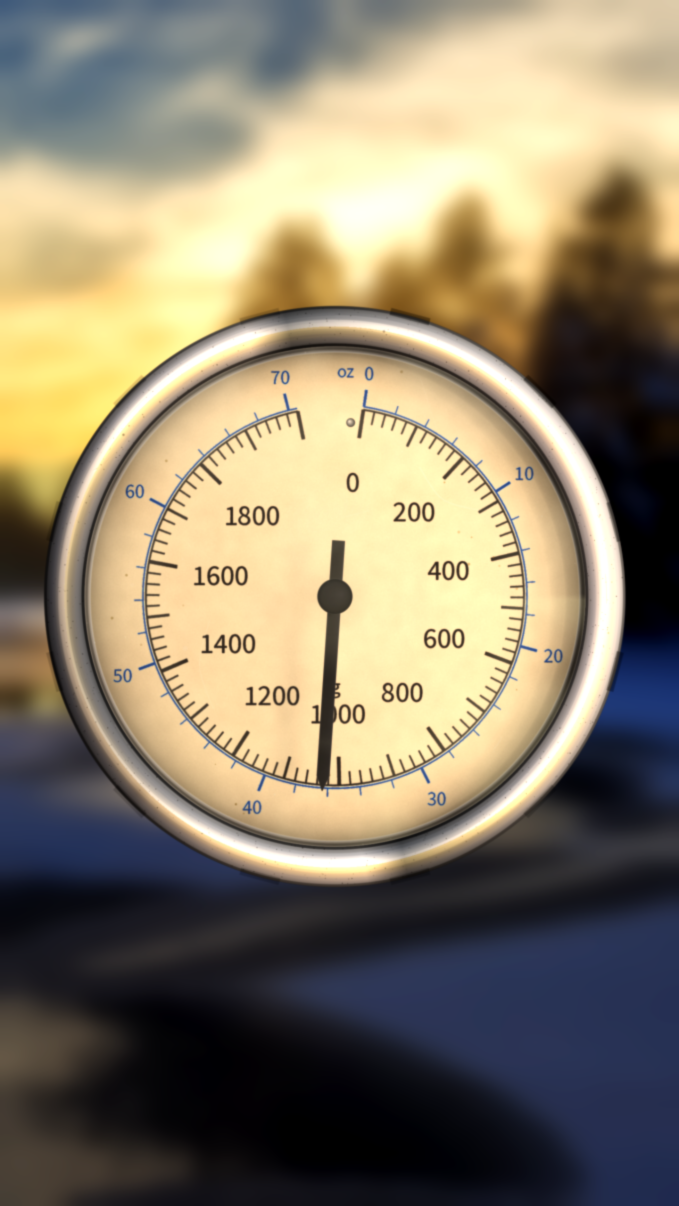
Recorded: 1030,g
